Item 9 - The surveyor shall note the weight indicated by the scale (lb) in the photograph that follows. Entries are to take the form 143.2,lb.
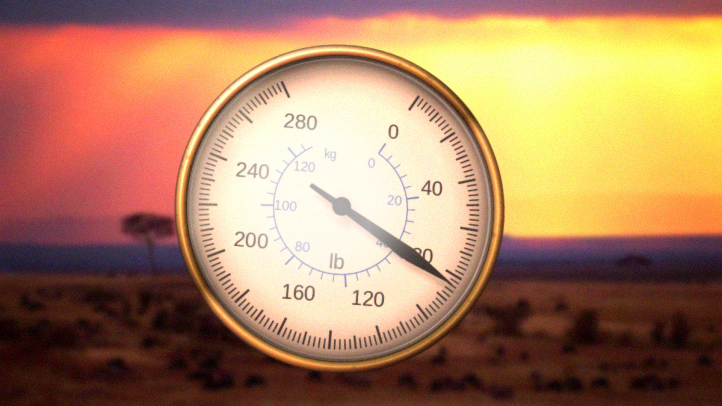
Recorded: 84,lb
